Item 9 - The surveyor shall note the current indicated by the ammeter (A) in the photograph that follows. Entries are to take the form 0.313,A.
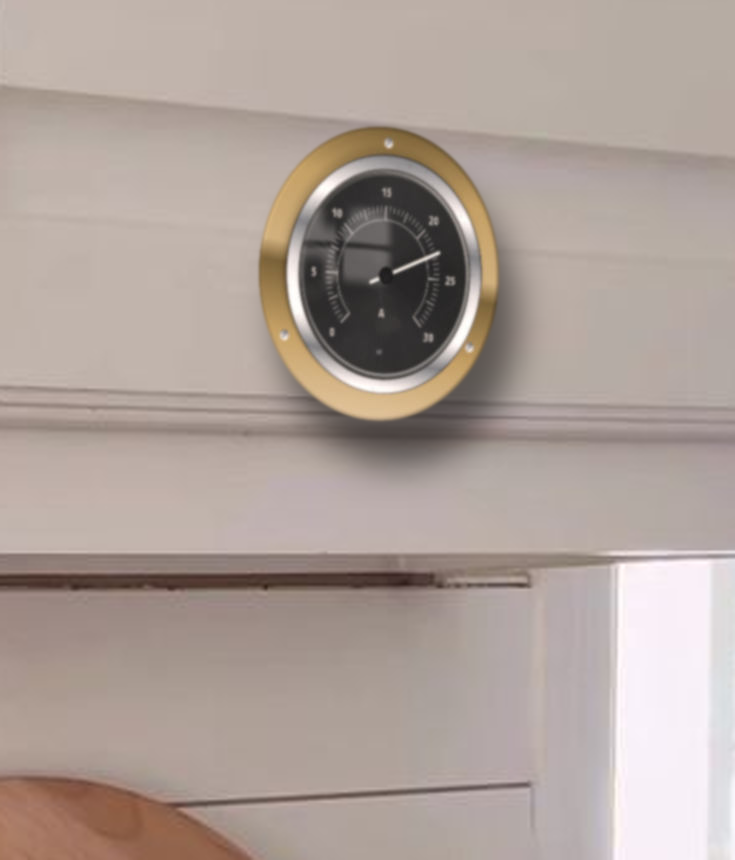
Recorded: 22.5,A
